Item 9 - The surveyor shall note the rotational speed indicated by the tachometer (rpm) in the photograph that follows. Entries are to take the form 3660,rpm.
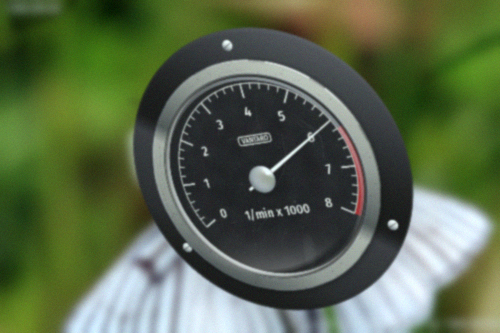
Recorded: 6000,rpm
